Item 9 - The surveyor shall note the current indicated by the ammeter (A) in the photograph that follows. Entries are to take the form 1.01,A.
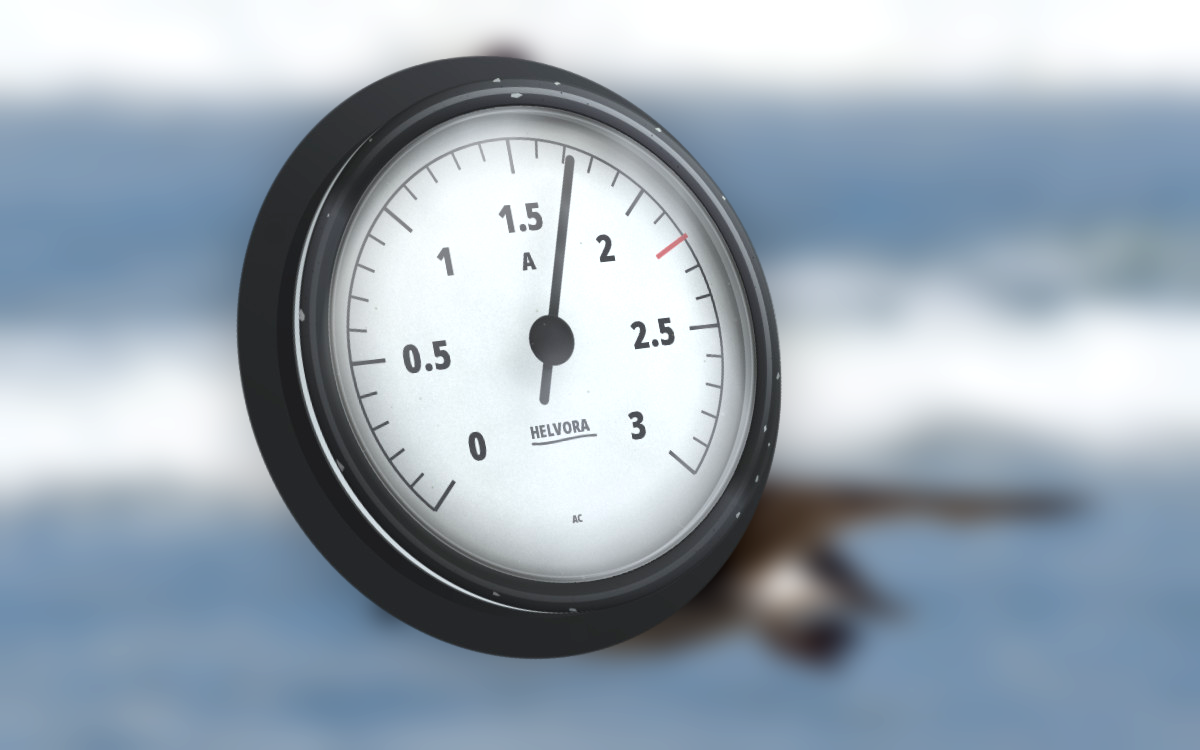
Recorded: 1.7,A
